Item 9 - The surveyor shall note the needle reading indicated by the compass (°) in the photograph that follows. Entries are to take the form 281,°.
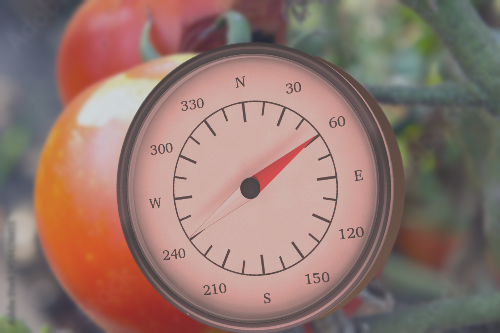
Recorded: 60,°
